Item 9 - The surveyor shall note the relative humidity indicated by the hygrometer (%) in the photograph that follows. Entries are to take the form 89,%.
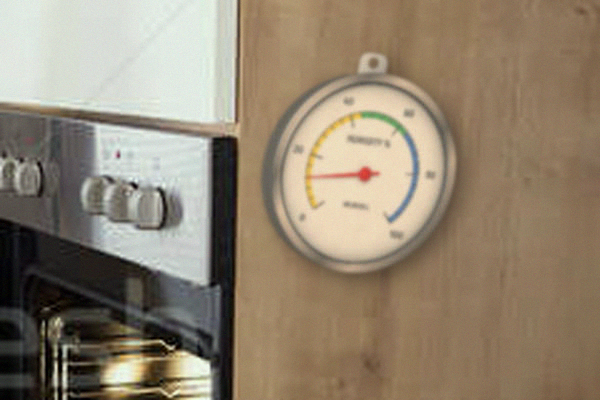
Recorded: 12,%
